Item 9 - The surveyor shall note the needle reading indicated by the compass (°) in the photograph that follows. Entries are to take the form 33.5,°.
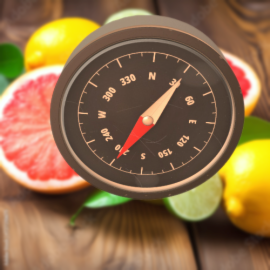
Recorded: 210,°
